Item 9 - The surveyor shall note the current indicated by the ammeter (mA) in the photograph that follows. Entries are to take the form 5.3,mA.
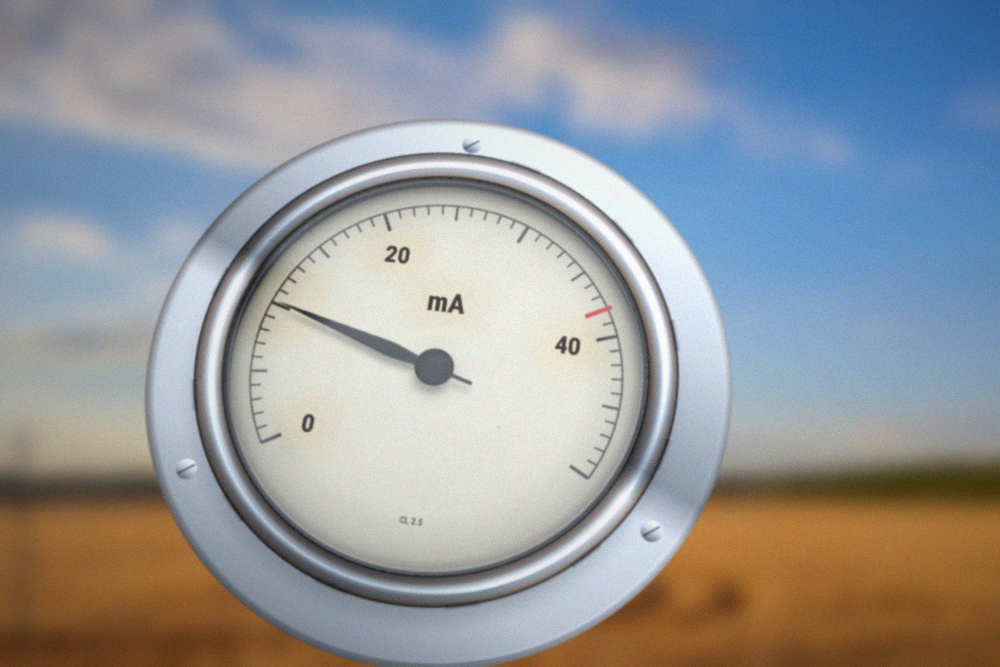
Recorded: 10,mA
